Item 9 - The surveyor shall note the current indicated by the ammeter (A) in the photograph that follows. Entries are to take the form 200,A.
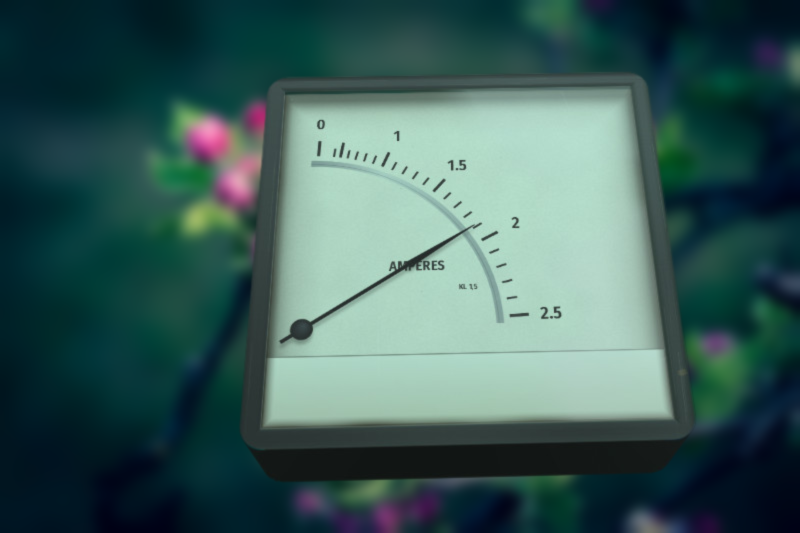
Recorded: 1.9,A
